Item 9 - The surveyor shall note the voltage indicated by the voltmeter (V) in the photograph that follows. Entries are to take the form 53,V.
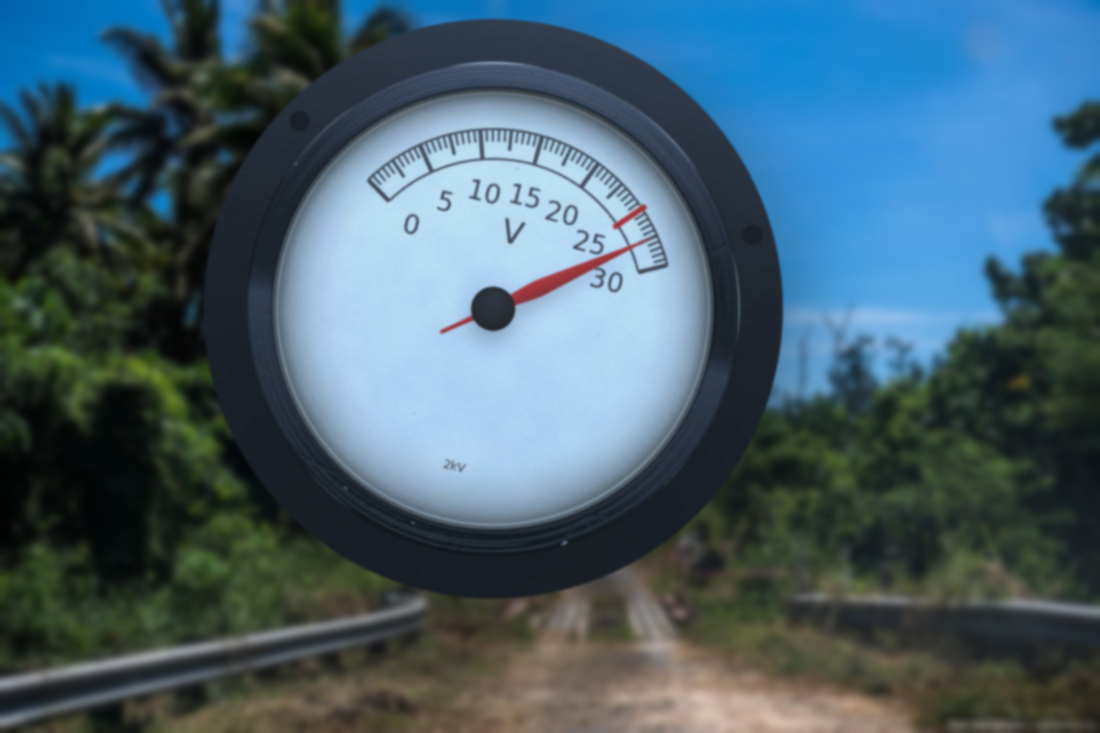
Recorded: 27.5,V
